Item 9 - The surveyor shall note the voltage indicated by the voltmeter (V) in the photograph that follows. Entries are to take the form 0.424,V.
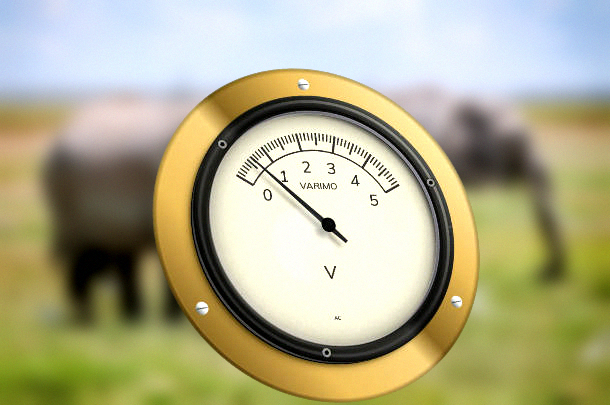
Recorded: 0.5,V
